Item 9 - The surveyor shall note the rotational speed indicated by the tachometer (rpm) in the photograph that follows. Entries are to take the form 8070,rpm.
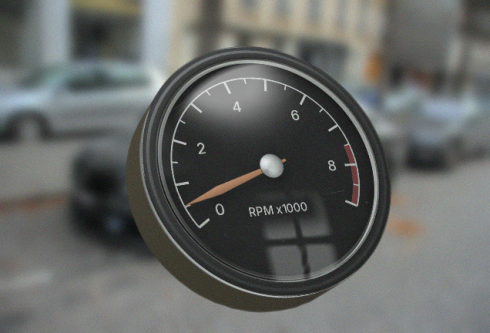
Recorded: 500,rpm
